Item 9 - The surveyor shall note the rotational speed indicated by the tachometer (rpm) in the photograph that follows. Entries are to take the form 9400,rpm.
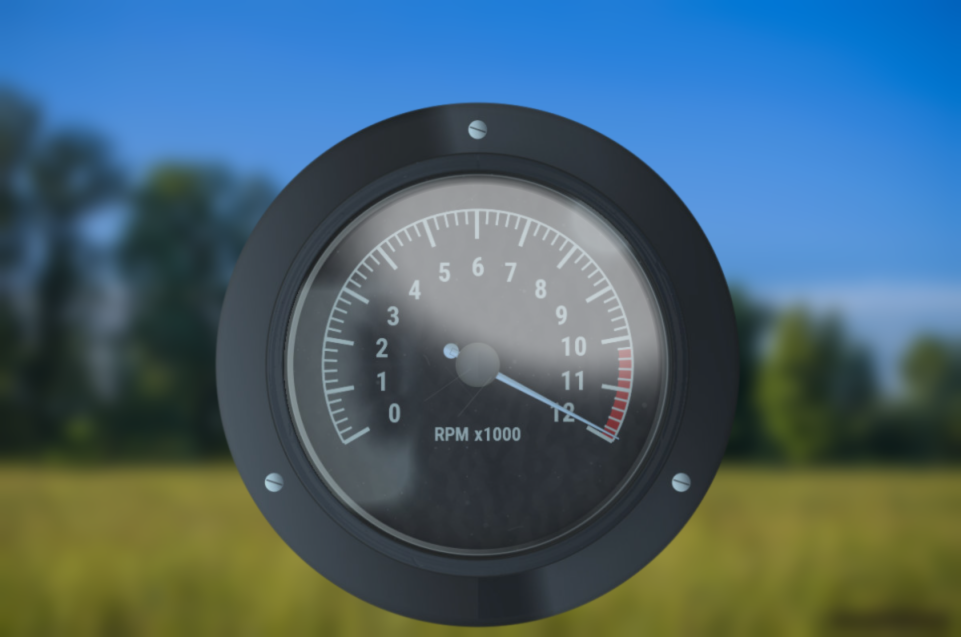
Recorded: 11900,rpm
